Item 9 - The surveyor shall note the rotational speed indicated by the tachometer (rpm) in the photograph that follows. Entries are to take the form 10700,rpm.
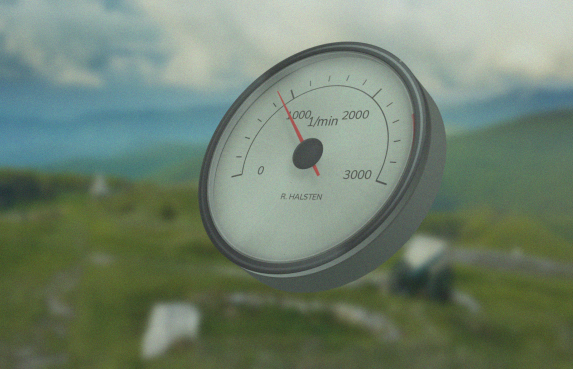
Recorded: 900,rpm
